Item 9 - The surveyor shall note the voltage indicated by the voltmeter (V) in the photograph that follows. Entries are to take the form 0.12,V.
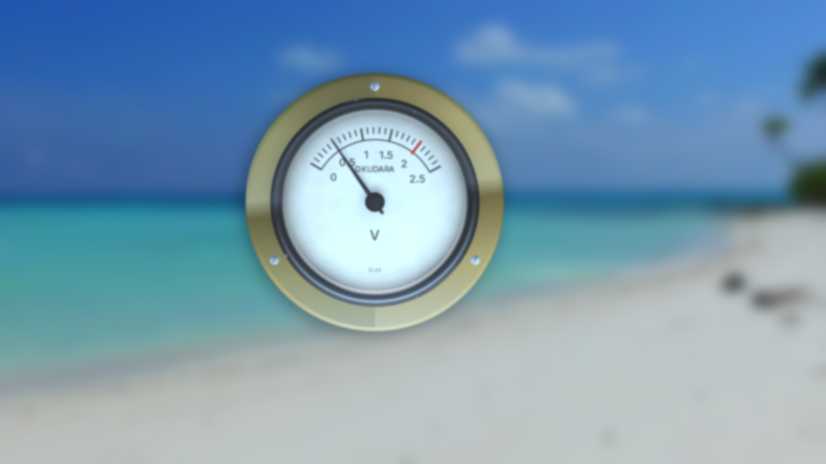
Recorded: 0.5,V
